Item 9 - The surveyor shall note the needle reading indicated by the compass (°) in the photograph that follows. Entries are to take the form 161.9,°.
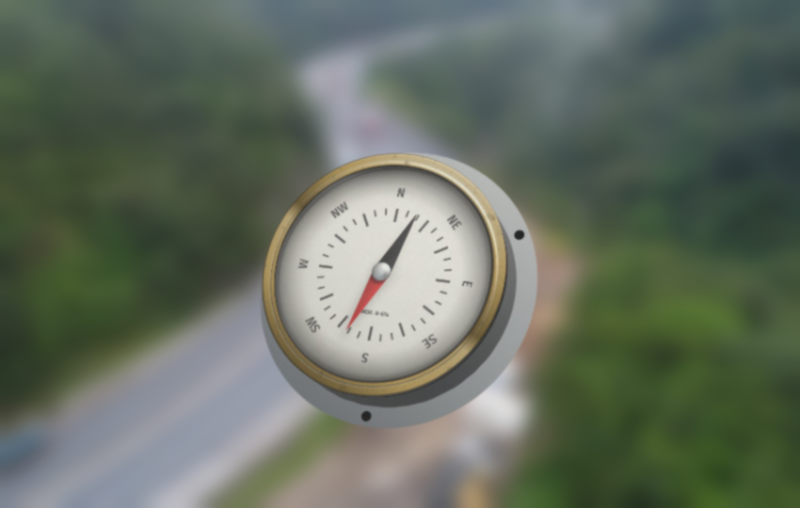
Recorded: 200,°
